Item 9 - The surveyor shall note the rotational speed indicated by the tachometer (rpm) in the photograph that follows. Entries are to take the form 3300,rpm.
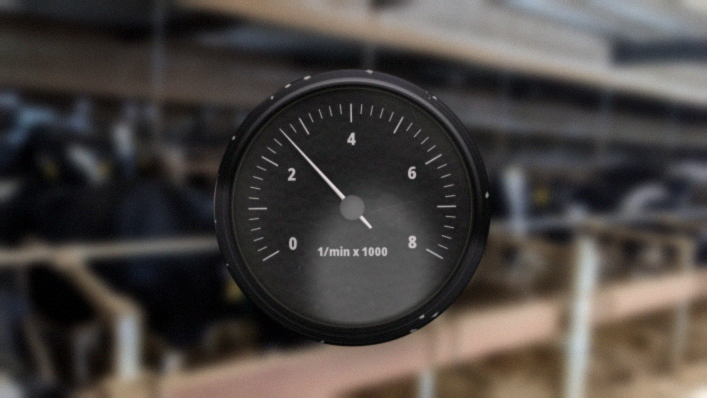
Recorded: 2600,rpm
